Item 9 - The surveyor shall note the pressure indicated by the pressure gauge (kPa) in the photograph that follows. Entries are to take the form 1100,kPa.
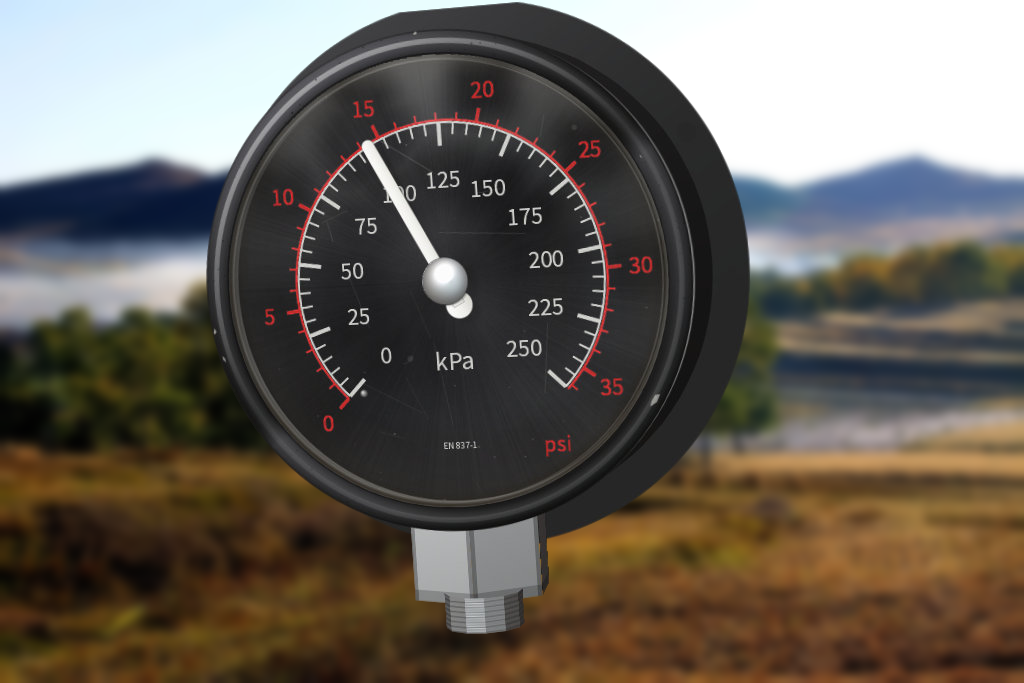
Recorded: 100,kPa
